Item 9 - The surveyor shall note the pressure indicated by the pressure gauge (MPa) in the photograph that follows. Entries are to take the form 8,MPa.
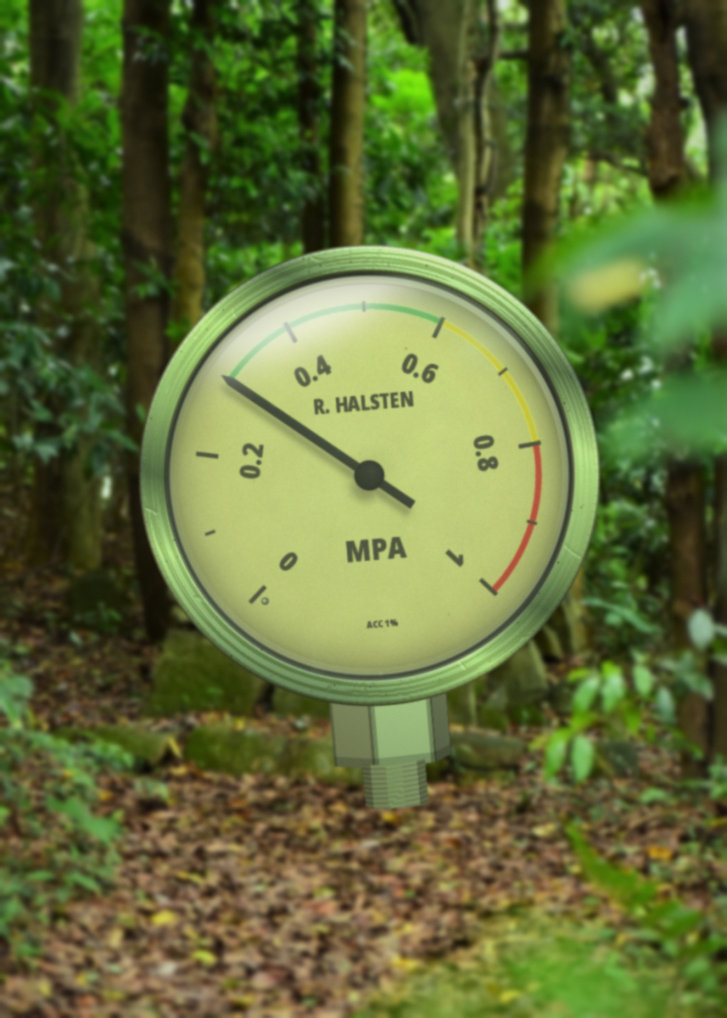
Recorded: 0.3,MPa
